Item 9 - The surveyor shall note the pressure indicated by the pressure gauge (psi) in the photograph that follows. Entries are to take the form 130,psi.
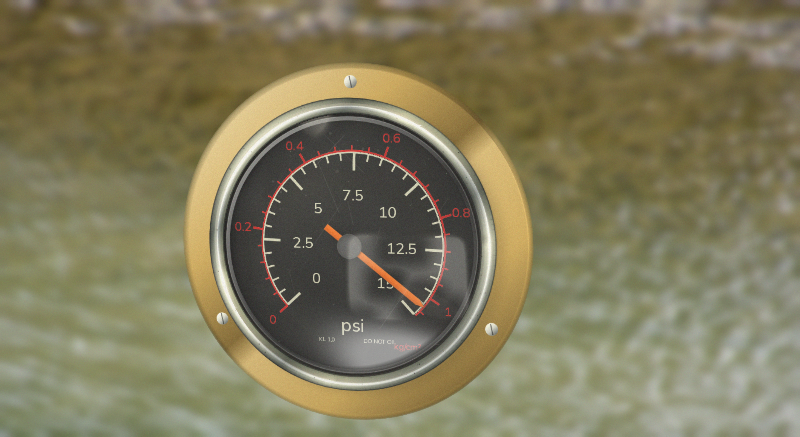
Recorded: 14.5,psi
